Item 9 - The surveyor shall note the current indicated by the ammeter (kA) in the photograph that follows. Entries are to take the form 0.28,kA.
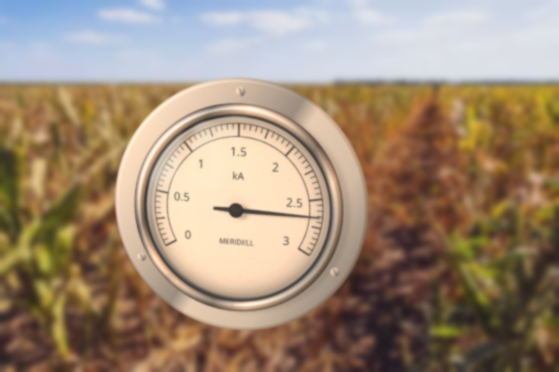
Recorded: 2.65,kA
